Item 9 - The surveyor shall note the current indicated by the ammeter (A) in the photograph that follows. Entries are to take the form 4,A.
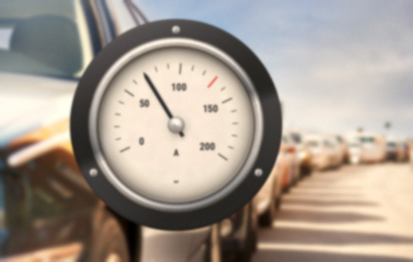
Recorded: 70,A
